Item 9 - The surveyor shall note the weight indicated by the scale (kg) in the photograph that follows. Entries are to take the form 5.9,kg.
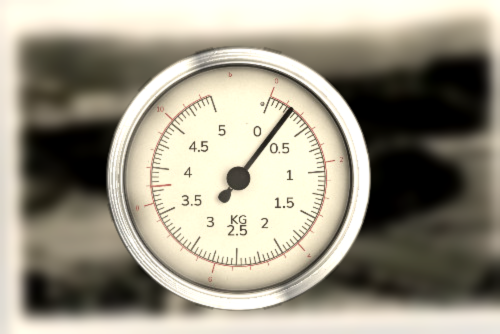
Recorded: 0.25,kg
